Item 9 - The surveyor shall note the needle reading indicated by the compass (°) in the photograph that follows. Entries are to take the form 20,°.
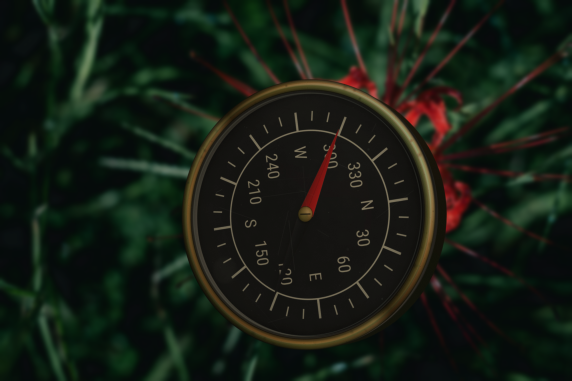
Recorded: 300,°
